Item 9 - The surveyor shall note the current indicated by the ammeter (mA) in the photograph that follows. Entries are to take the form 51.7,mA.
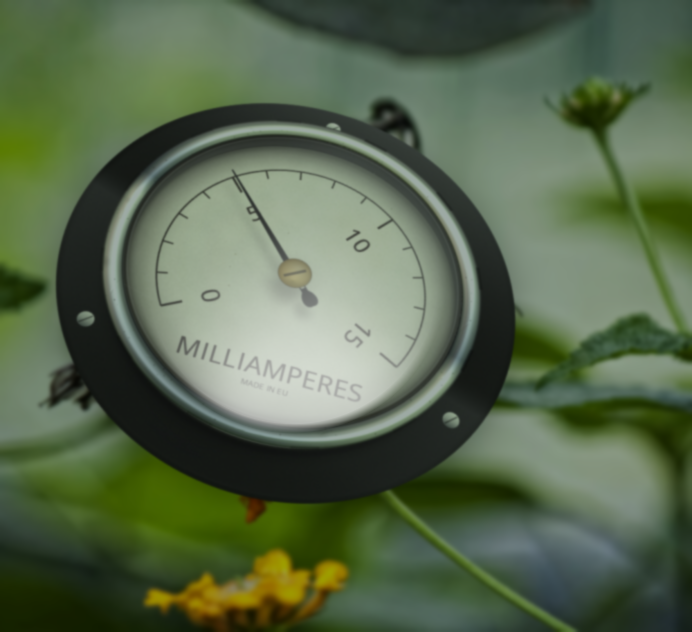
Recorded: 5,mA
